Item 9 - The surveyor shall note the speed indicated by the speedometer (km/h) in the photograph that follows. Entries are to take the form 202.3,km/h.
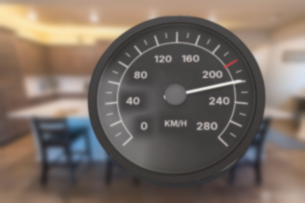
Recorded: 220,km/h
